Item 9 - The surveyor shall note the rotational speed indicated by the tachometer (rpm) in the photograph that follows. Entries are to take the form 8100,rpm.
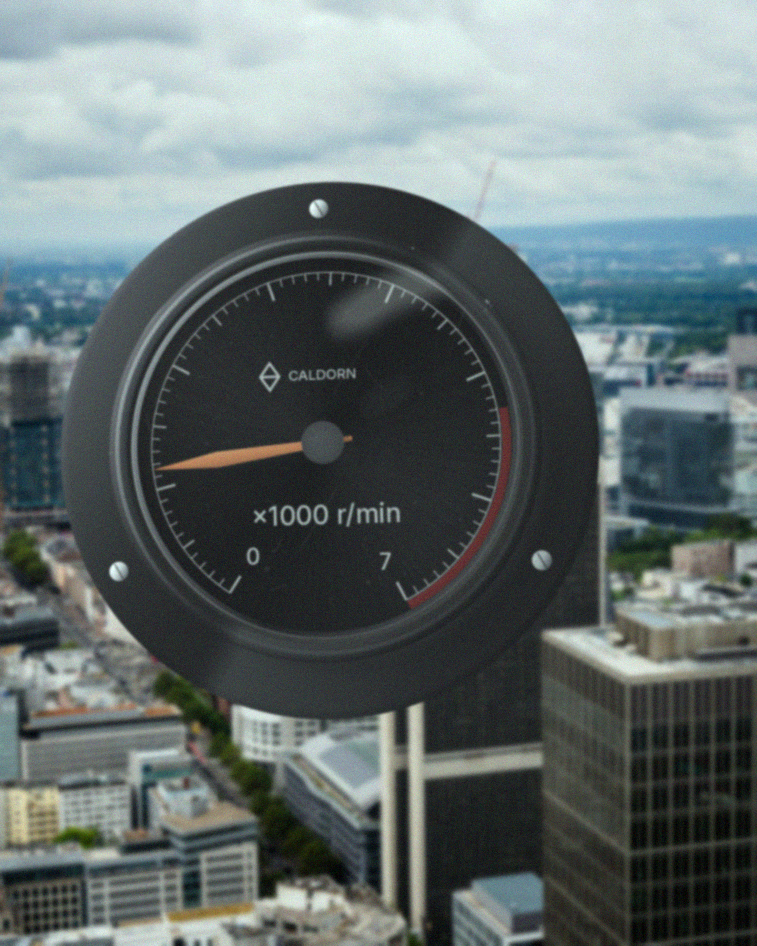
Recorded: 1150,rpm
